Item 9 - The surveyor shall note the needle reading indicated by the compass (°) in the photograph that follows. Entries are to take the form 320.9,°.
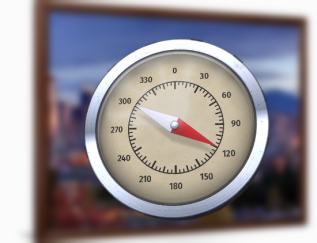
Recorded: 120,°
